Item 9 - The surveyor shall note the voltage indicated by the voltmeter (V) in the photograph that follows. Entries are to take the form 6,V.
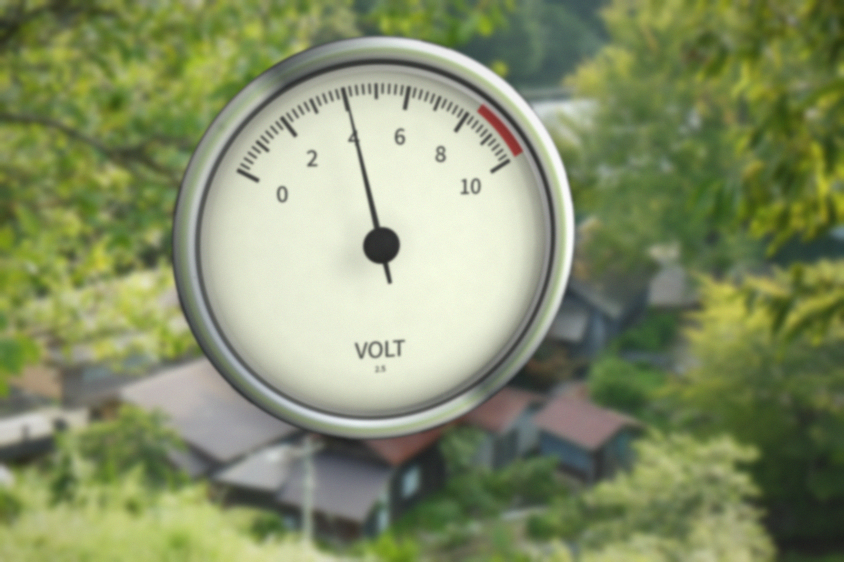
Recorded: 4,V
